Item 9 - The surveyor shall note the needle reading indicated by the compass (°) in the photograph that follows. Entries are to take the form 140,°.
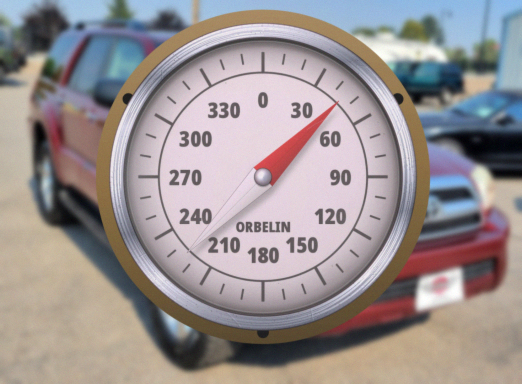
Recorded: 45,°
